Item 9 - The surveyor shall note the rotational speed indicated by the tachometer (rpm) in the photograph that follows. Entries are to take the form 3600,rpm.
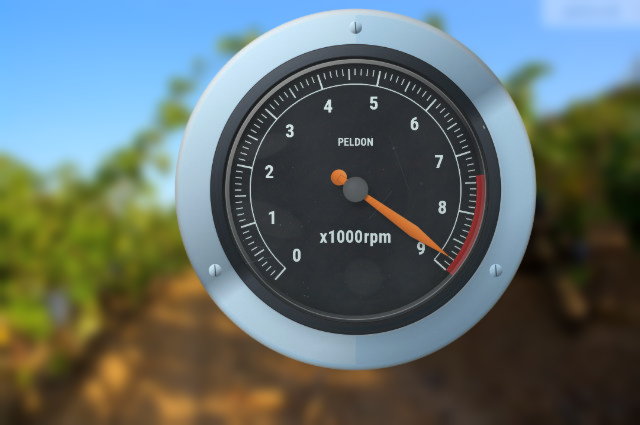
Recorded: 8800,rpm
